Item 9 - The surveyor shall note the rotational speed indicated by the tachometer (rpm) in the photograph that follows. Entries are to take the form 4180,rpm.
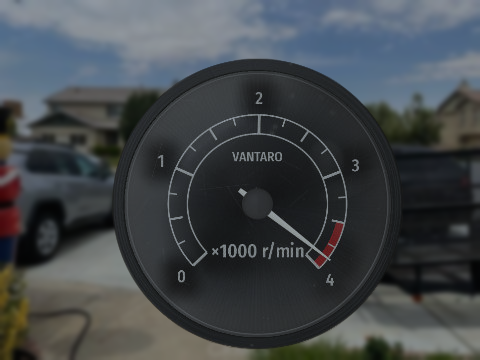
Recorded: 3875,rpm
